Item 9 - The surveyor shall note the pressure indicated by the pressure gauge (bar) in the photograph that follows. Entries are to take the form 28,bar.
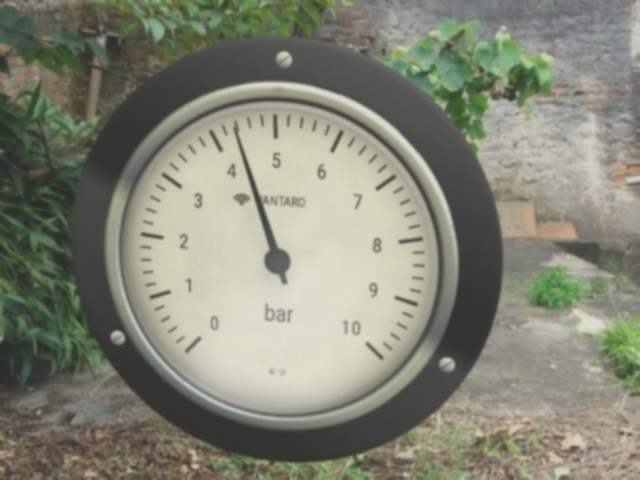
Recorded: 4.4,bar
